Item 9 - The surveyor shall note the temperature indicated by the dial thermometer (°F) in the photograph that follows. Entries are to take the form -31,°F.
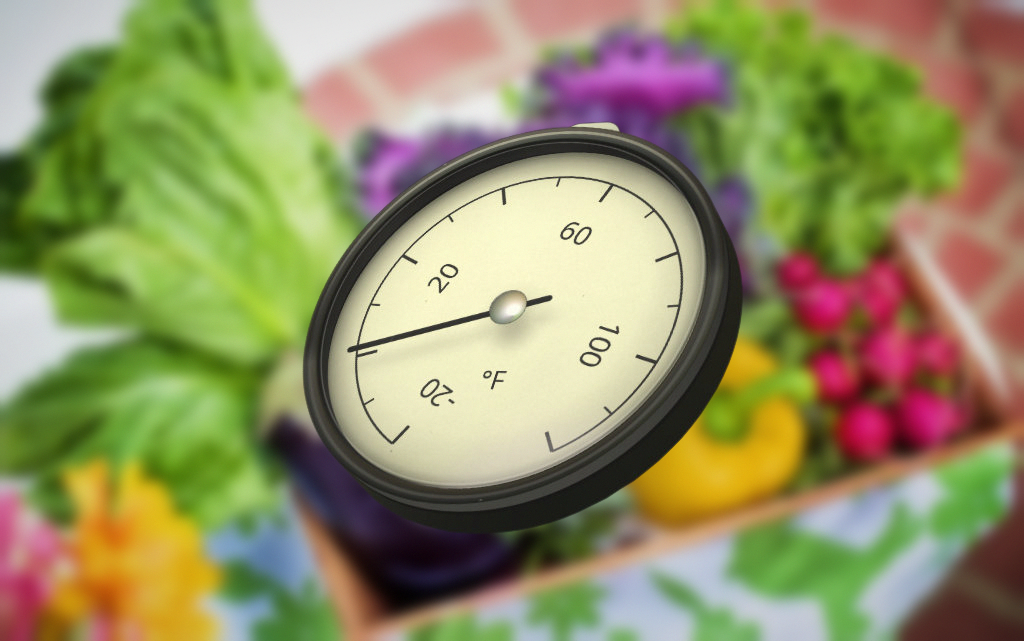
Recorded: 0,°F
